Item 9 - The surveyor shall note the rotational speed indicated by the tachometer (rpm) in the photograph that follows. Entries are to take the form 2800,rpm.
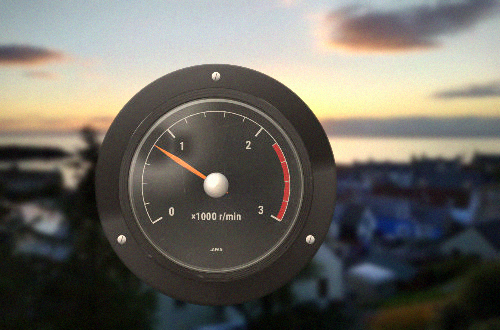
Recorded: 800,rpm
